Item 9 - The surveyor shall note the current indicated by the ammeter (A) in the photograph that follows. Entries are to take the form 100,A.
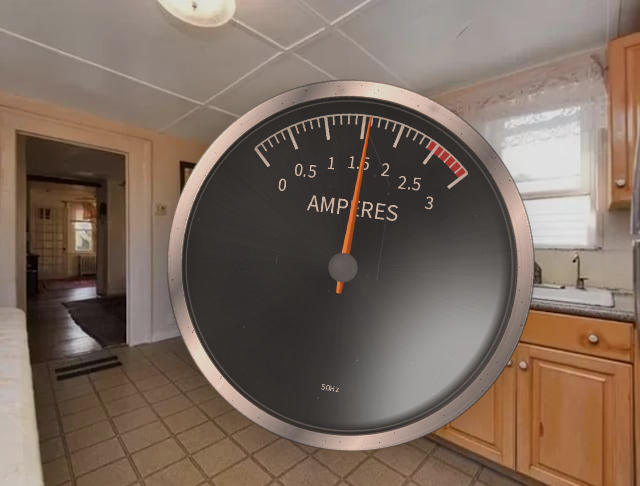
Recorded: 1.6,A
